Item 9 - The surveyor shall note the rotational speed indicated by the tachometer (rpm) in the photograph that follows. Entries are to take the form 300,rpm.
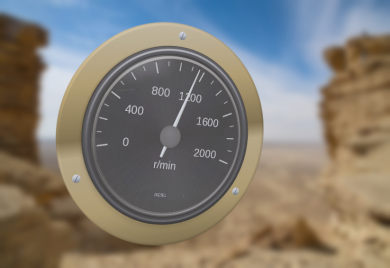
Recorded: 1150,rpm
